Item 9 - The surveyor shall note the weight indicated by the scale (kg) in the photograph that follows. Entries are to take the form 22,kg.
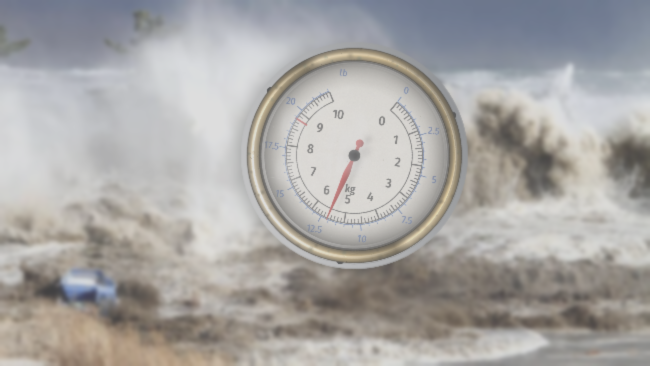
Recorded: 5.5,kg
